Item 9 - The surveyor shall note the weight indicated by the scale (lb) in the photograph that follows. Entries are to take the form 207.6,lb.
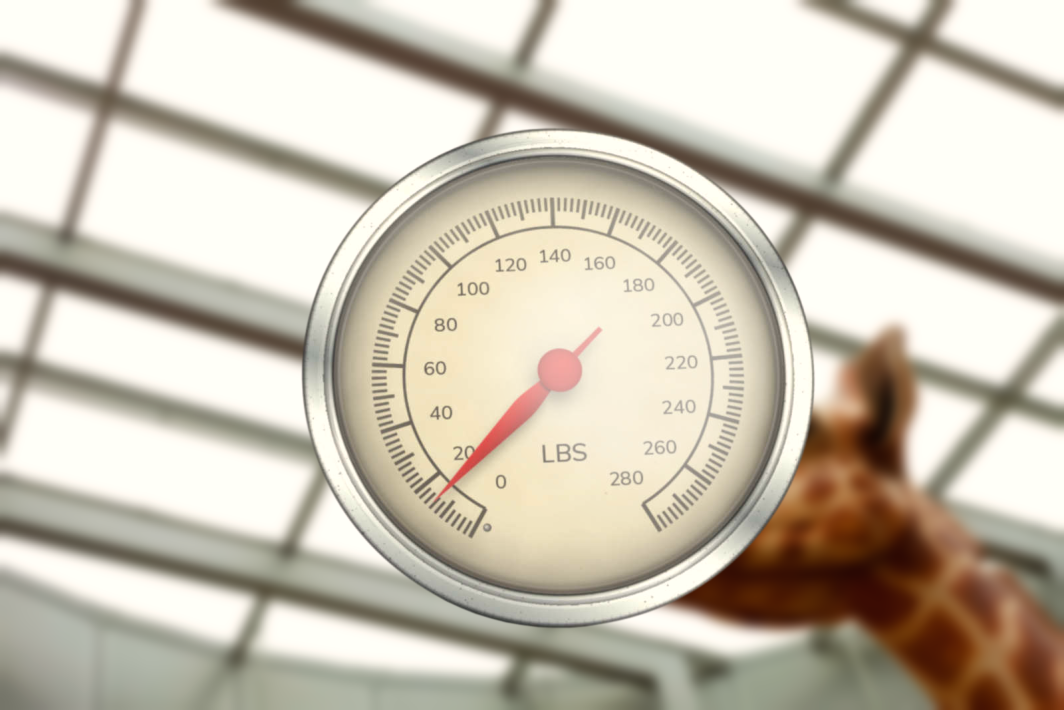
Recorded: 14,lb
